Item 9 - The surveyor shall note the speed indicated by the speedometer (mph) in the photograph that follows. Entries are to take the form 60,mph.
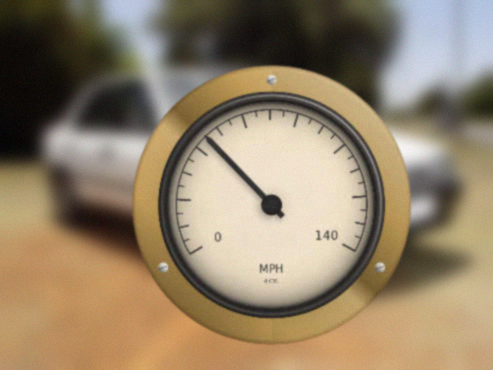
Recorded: 45,mph
